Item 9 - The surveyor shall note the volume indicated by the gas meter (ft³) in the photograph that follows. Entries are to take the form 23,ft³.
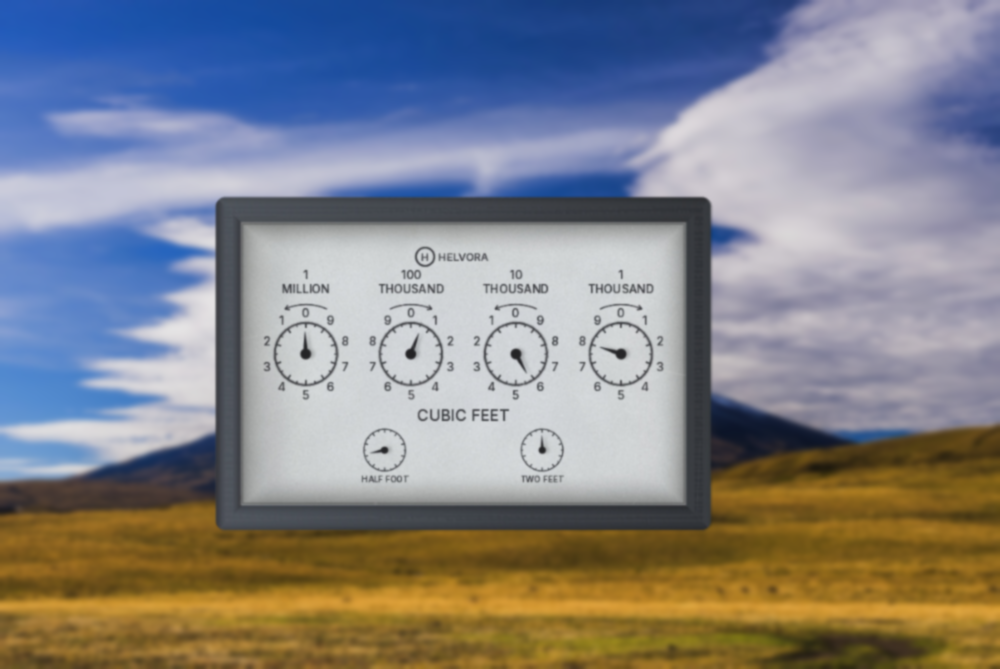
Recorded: 5800,ft³
